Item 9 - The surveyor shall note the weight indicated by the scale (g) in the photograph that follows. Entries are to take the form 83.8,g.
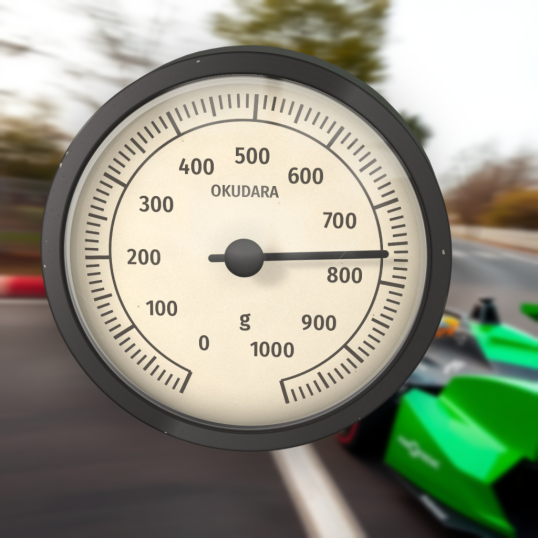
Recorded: 760,g
